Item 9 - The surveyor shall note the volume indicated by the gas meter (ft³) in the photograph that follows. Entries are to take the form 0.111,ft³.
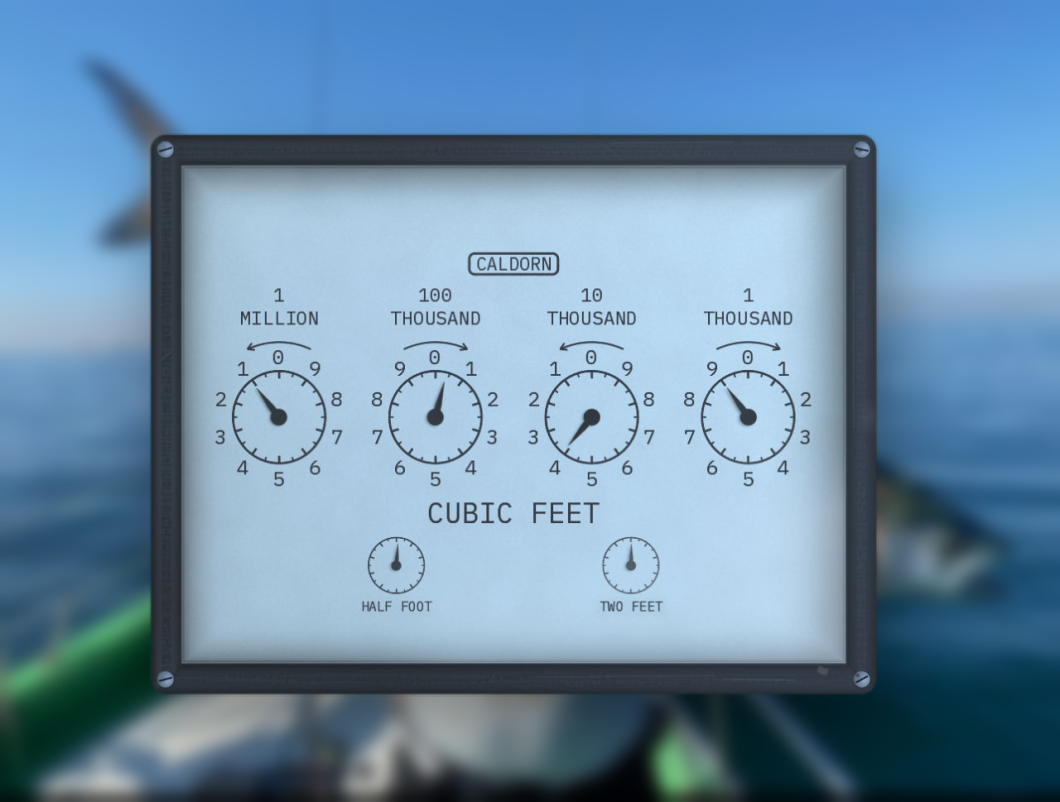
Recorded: 103900,ft³
